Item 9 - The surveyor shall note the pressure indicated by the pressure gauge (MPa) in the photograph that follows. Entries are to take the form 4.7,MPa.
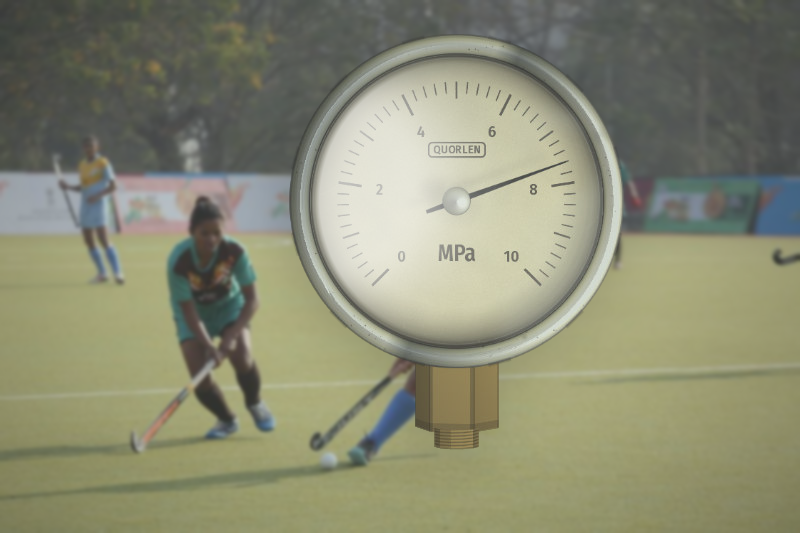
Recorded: 7.6,MPa
